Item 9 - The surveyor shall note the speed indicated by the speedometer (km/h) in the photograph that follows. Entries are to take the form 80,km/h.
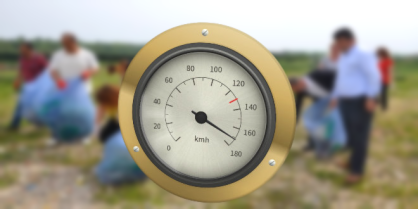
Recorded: 170,km/h
